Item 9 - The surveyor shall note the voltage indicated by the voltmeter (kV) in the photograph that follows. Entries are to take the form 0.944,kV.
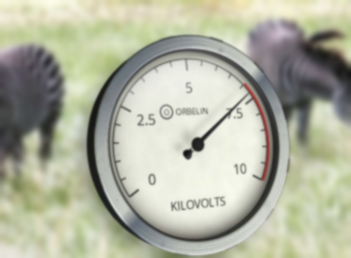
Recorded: 7.25,kV
